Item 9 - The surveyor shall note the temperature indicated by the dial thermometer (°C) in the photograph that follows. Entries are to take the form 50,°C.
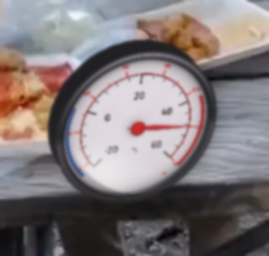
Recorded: 48,°C
